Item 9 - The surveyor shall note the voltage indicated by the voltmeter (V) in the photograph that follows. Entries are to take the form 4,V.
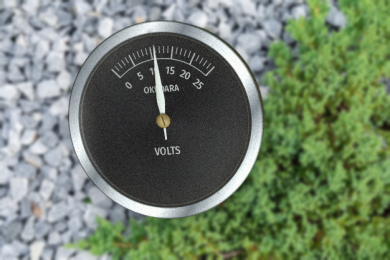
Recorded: 11,V
